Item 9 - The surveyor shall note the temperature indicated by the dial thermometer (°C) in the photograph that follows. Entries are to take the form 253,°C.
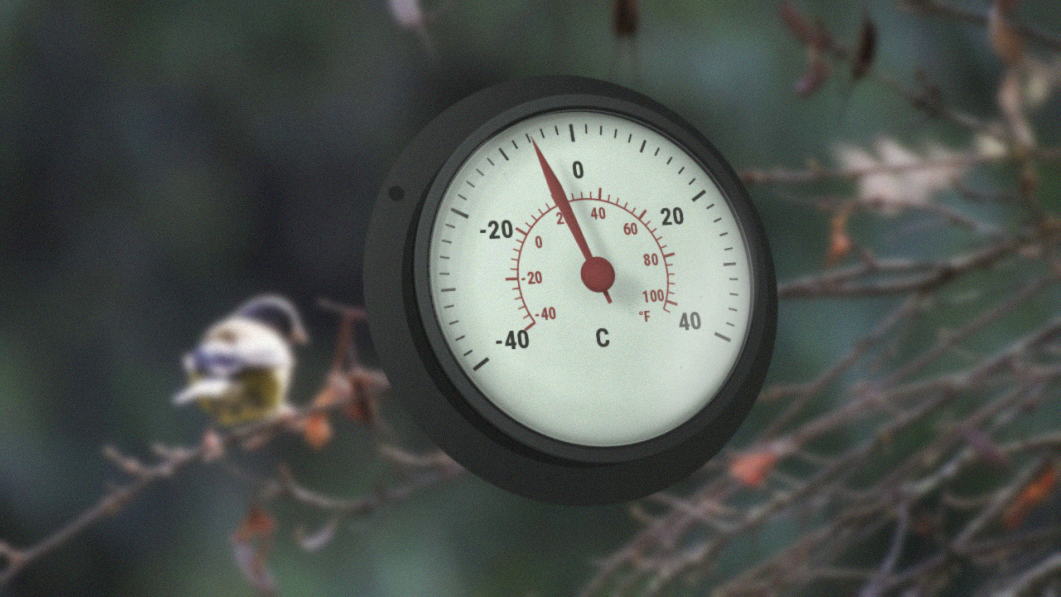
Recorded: -6,°C
